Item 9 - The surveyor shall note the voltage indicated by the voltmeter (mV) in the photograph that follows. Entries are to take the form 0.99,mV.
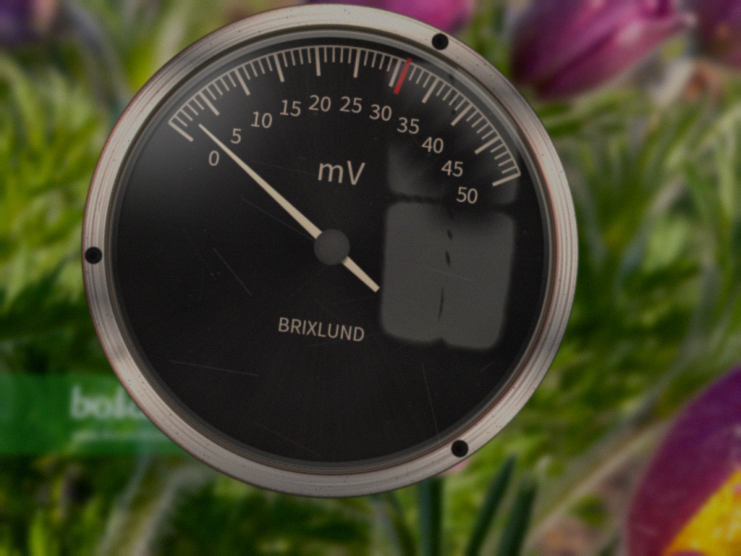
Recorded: 2,mV
